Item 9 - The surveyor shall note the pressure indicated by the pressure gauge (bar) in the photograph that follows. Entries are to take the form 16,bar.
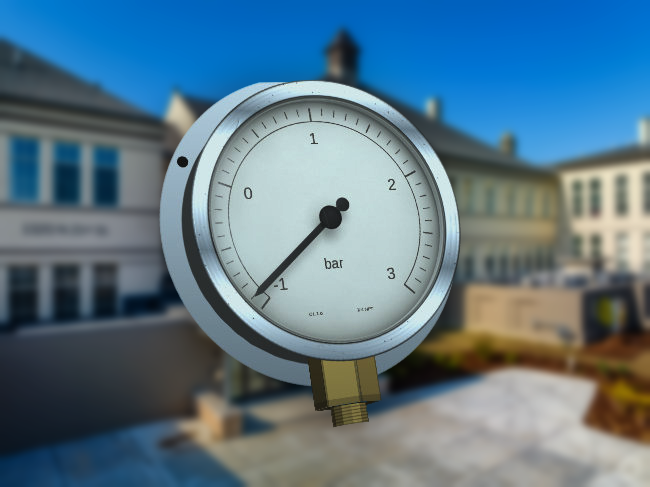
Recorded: -0.9,bar
